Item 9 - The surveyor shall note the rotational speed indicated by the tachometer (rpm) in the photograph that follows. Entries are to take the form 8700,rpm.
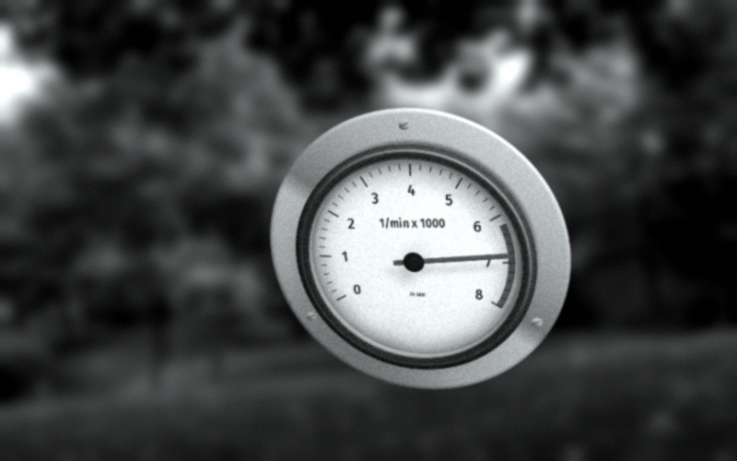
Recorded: 6800,rpm
